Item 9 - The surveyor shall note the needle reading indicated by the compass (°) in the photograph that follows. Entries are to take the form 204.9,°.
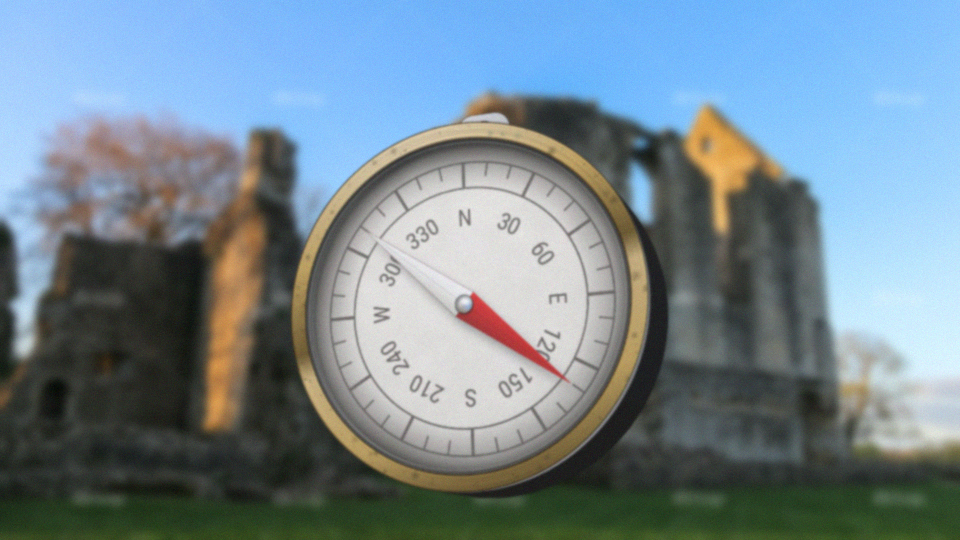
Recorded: 130,°
